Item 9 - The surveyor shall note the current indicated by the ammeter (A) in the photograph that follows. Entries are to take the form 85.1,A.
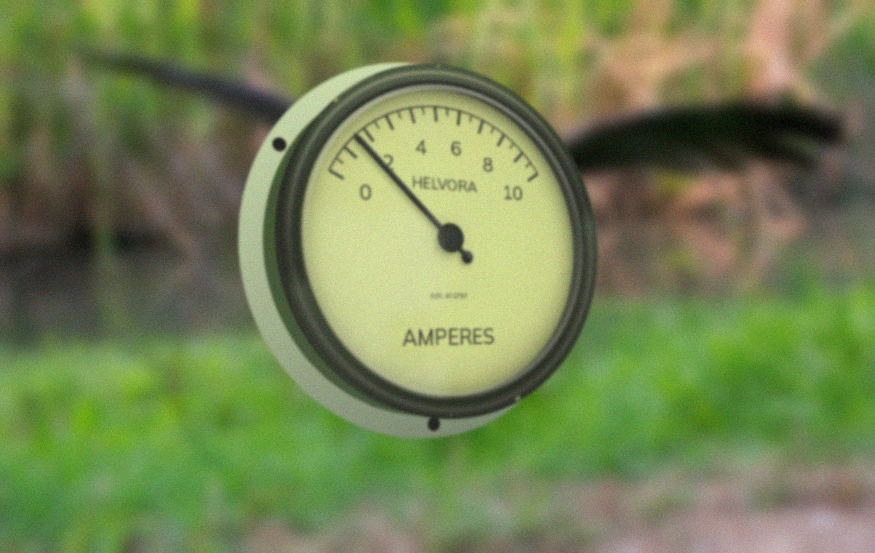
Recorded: 1.5,A
